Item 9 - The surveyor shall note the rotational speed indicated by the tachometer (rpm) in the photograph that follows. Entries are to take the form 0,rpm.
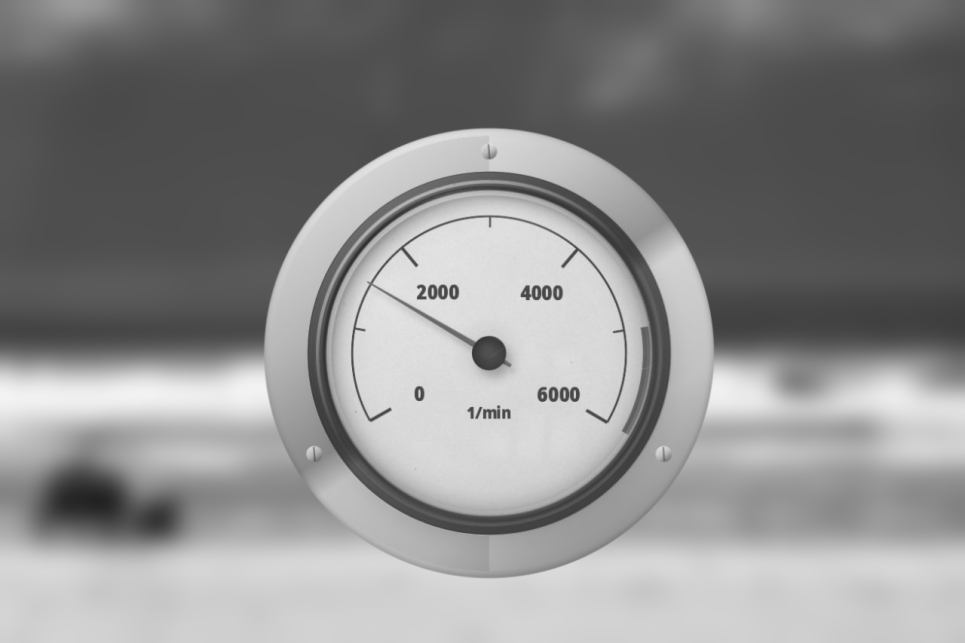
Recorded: 1500,rpm
